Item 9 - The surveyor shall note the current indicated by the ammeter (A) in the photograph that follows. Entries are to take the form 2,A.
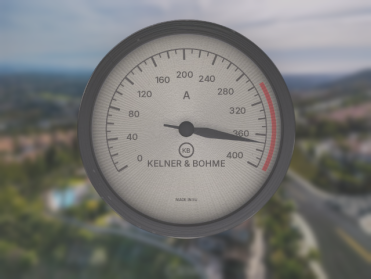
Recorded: 370,A
